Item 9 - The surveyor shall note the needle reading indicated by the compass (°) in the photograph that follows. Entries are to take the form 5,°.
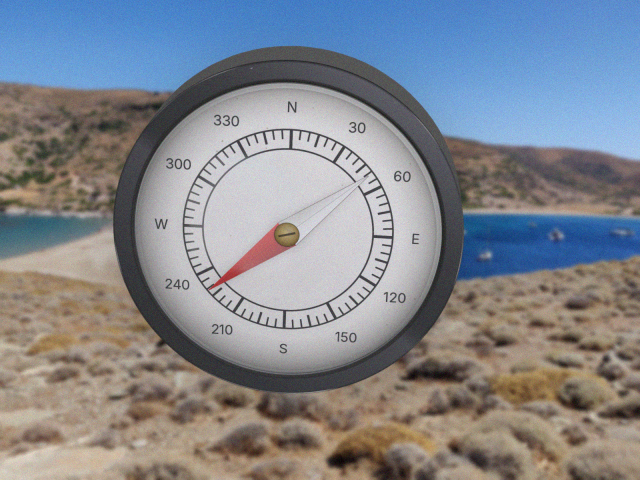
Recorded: 230,°
